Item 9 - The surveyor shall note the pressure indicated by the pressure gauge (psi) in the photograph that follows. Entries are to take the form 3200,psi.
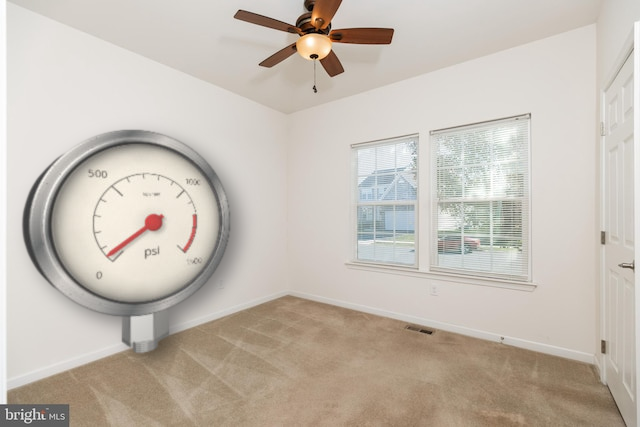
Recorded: 50,psi
